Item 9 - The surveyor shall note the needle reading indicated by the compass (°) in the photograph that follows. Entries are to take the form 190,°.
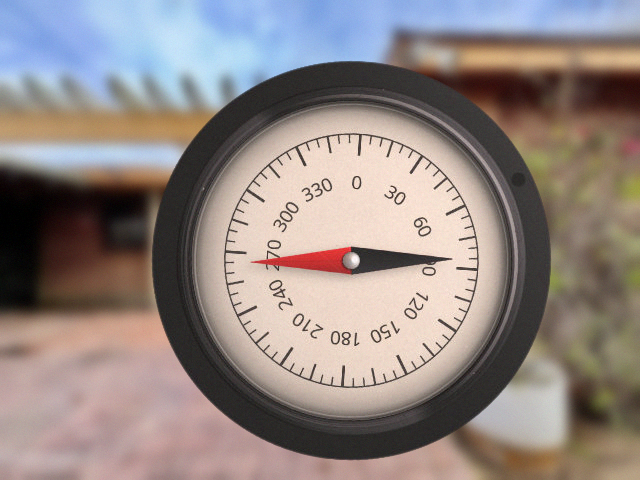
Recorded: 265,°
